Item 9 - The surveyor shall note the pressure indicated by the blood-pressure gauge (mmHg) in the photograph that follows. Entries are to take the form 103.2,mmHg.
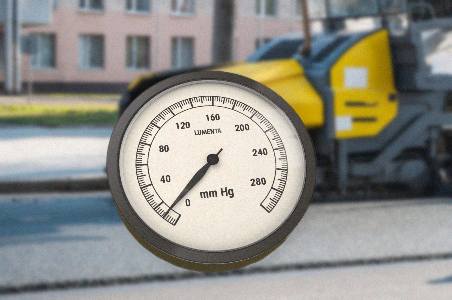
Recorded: 10,mmHg
